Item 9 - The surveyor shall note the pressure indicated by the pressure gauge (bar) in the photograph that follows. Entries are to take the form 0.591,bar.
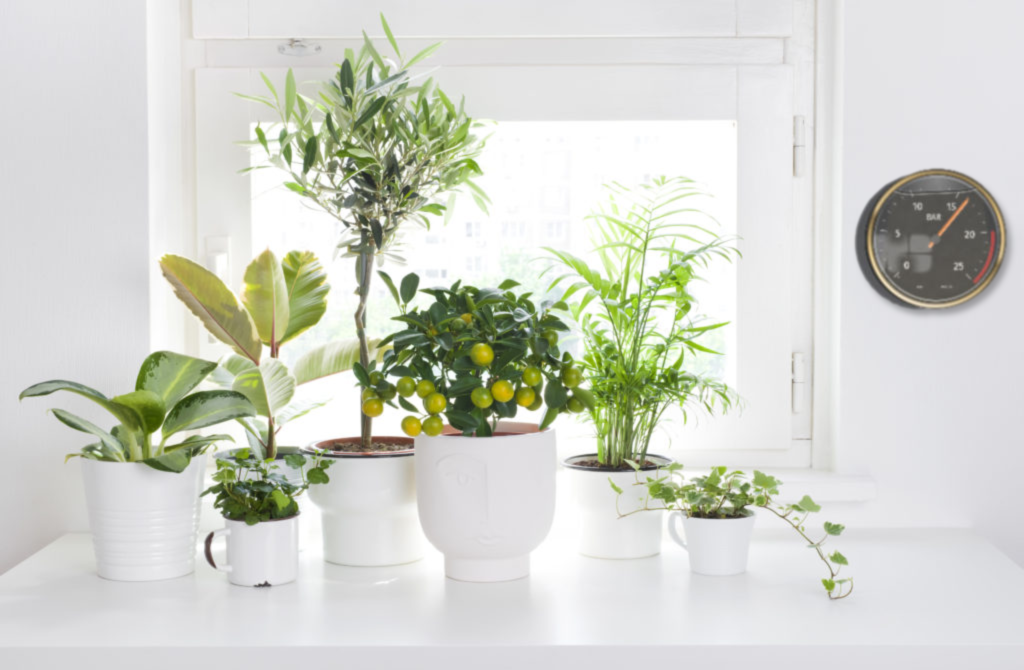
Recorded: 16,bar
